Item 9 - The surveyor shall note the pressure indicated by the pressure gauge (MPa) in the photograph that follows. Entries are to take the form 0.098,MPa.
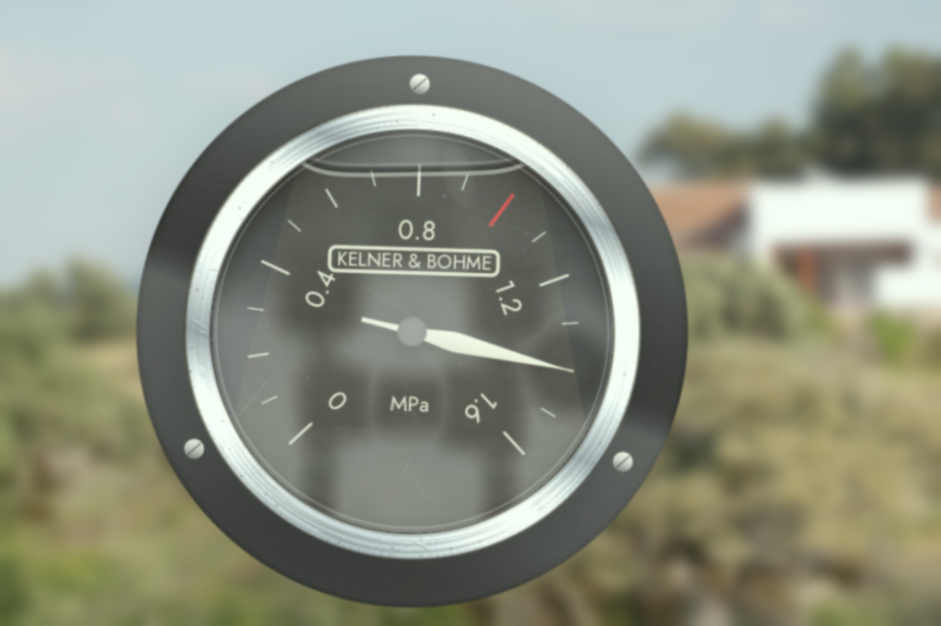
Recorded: 1.4,MPa
